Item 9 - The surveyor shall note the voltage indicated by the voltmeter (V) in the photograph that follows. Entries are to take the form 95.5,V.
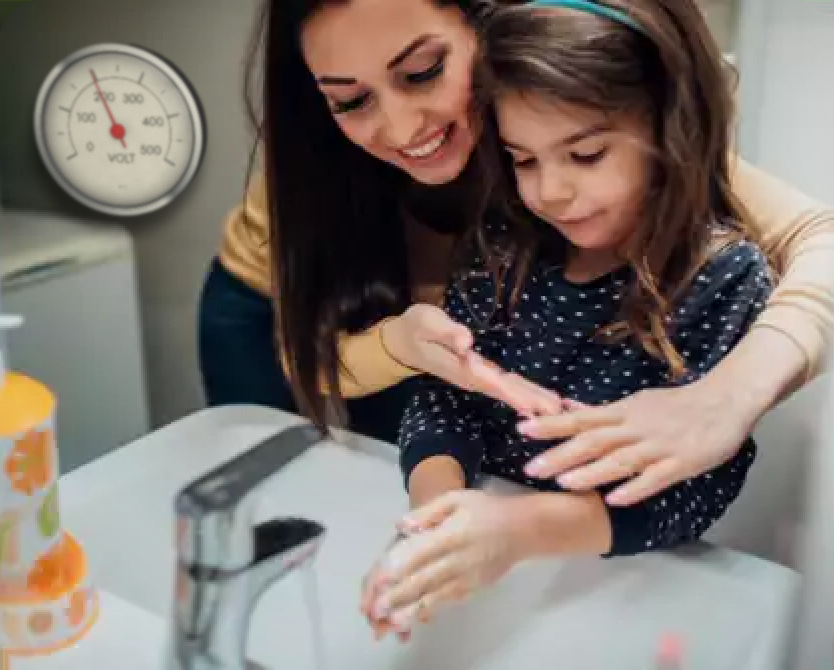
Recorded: 200,V
